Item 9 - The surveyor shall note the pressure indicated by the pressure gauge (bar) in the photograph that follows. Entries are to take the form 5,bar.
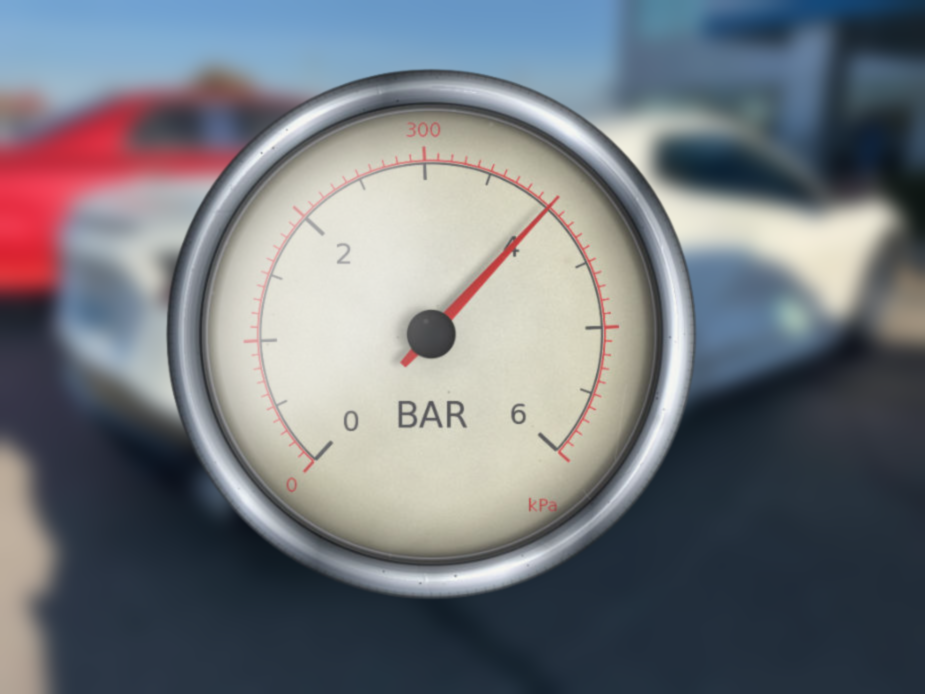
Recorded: 4,bar
